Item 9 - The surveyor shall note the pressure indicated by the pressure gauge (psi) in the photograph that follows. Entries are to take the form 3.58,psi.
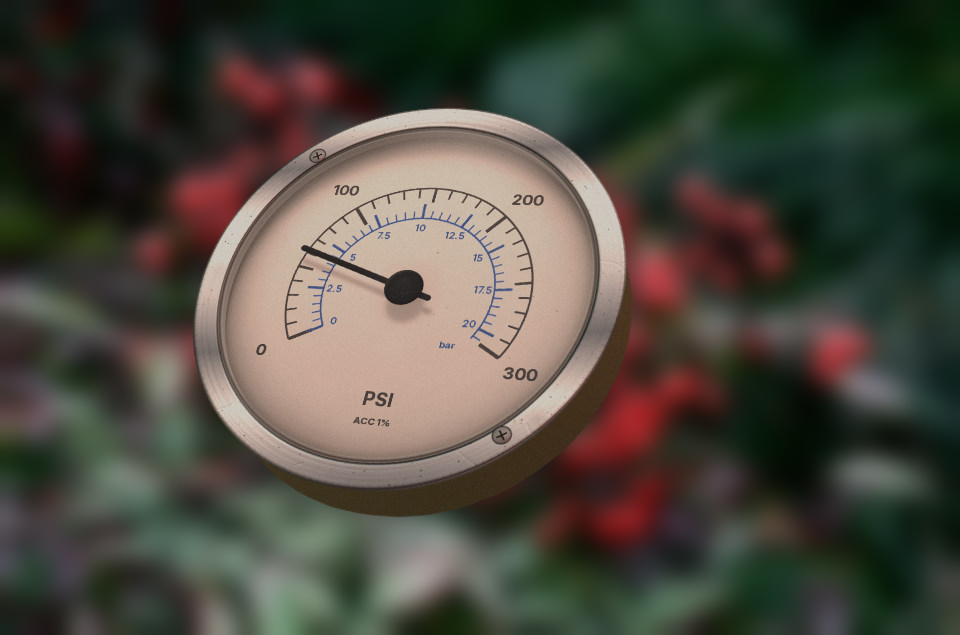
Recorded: 60,psi
